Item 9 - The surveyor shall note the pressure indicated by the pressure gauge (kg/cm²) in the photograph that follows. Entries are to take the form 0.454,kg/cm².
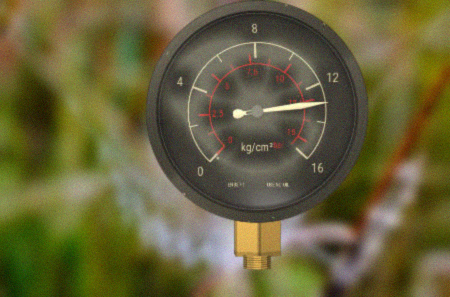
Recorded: 13,kg/cm²
